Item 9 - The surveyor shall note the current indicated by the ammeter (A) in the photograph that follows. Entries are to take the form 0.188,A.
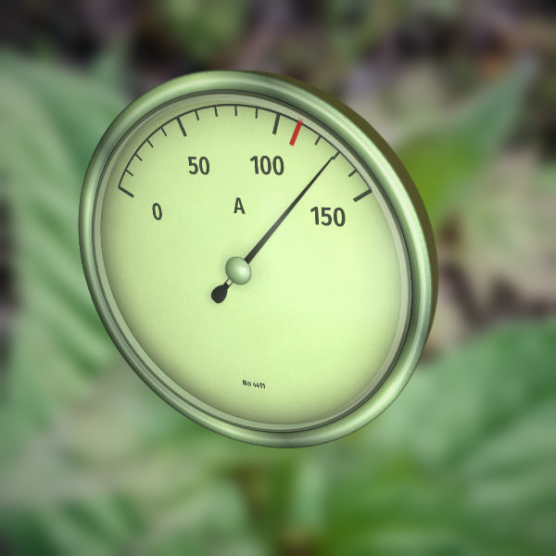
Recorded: 130,A
